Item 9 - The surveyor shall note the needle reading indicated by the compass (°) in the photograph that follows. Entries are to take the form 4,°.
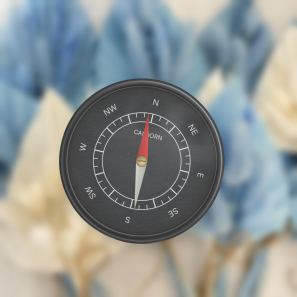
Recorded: 355,°
